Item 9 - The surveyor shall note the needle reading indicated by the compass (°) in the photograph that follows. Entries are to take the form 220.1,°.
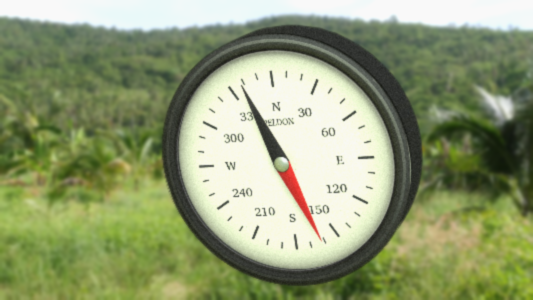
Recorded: 160,°
